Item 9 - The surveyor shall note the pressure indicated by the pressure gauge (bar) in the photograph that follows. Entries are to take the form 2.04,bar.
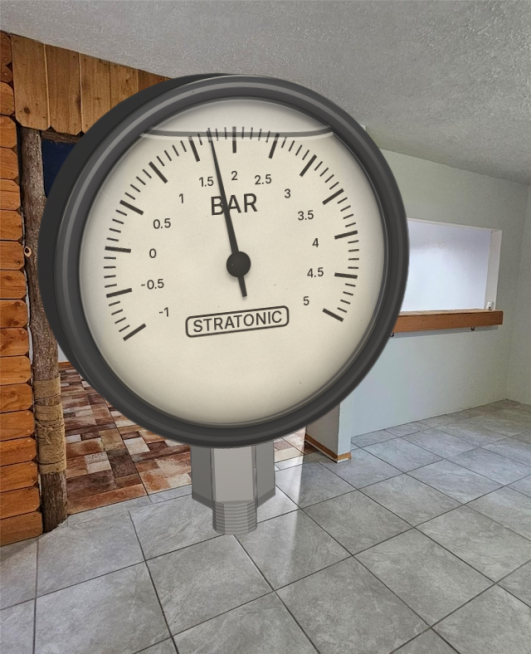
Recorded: 1.7,bar
